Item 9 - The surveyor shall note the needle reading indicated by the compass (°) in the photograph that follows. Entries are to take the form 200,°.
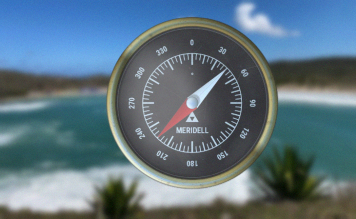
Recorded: 225,°
